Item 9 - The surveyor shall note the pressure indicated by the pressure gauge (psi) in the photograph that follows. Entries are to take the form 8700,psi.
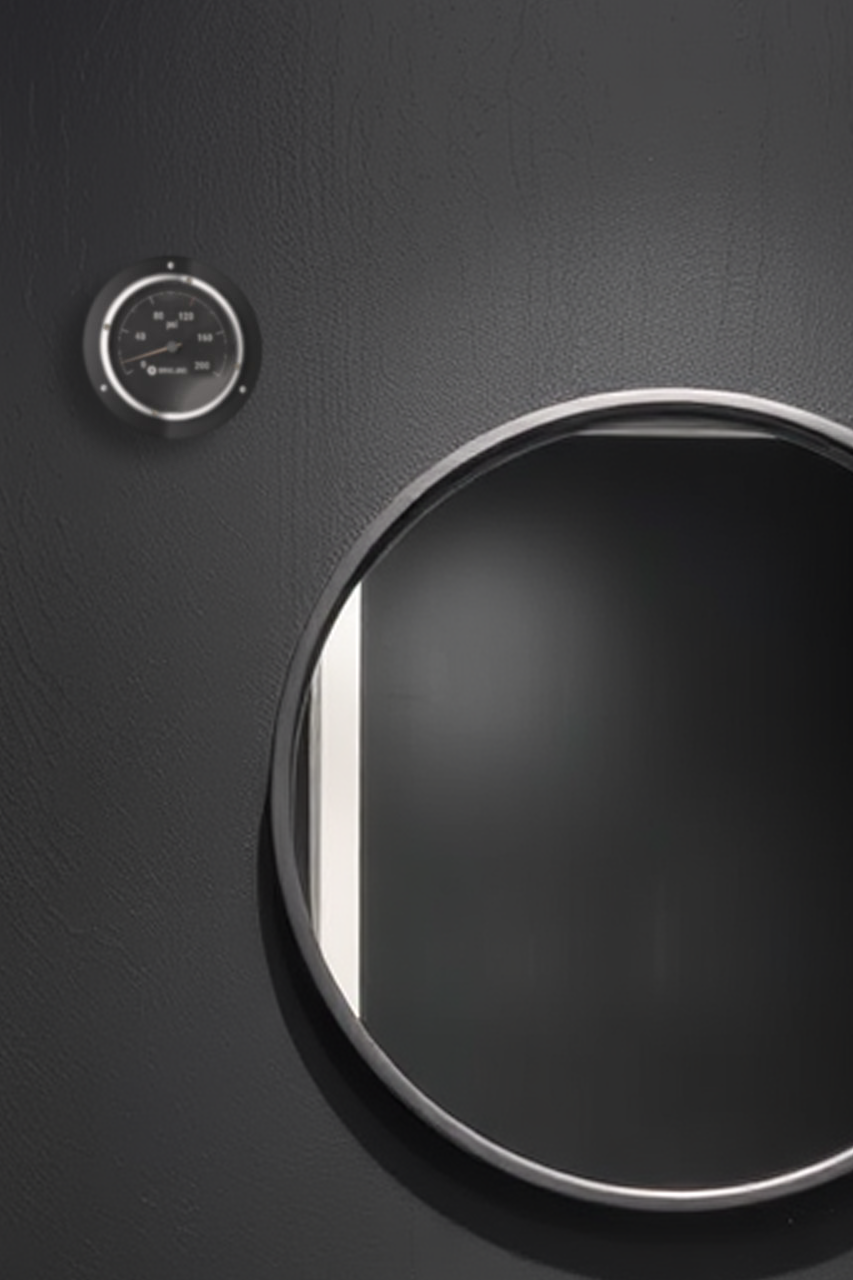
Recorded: 10,psi
